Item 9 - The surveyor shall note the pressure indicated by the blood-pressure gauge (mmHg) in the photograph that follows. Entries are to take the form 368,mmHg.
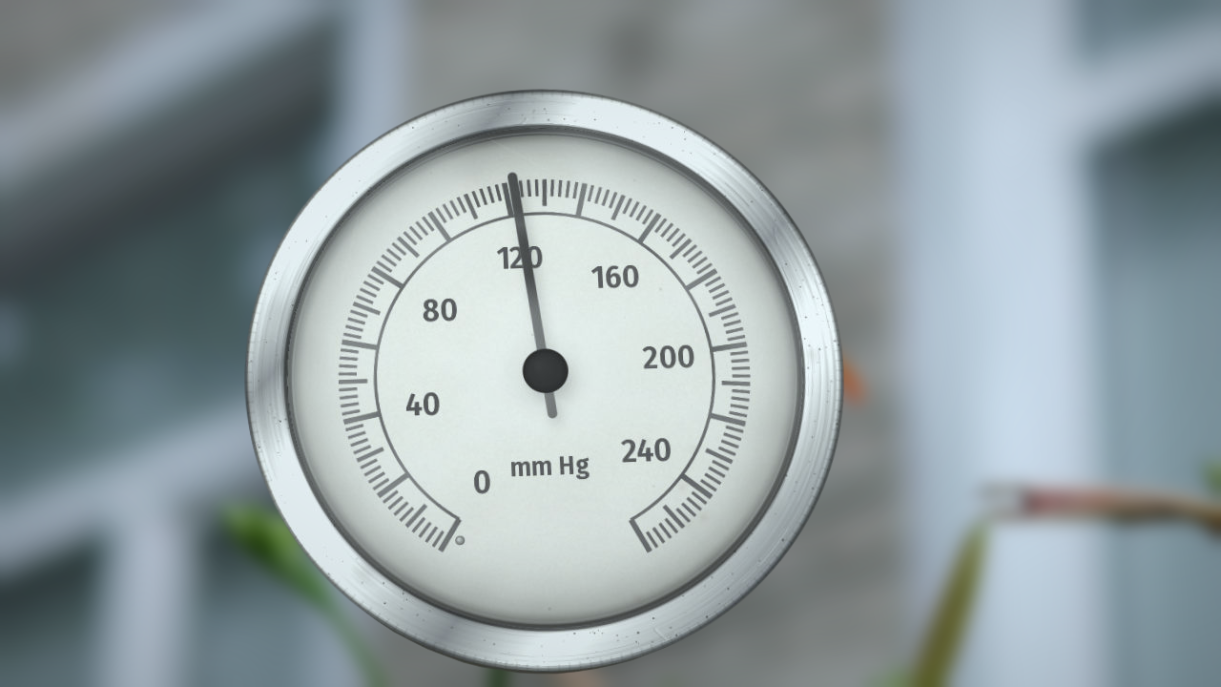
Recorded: 122,mmHg
